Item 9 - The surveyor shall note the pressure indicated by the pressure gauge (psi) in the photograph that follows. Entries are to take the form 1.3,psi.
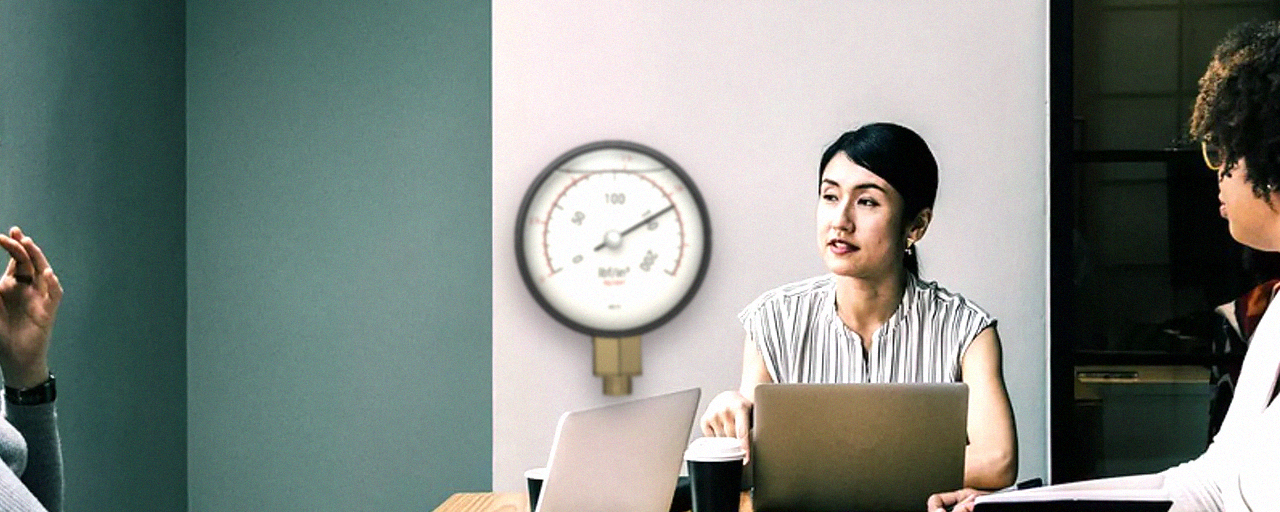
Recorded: 150,psi
